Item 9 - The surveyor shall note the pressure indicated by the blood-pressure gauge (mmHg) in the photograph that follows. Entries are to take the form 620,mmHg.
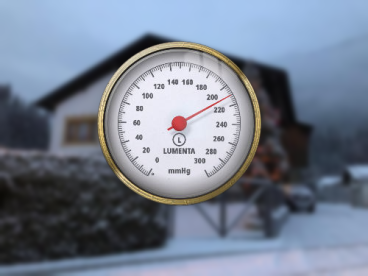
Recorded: 210,mmHg
